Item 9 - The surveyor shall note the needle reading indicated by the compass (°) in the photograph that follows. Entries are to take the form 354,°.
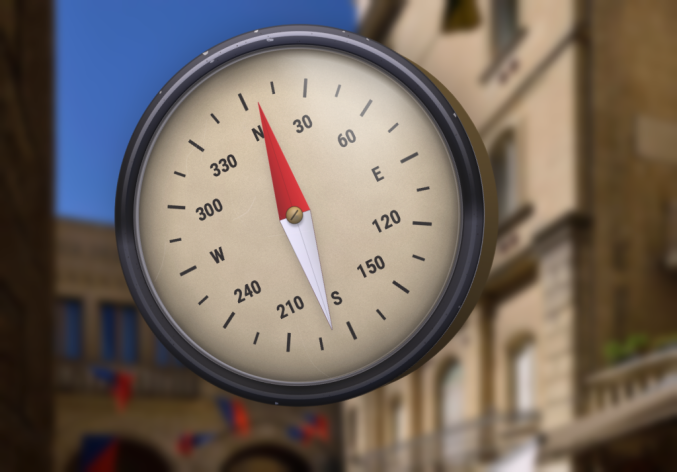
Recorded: 7.5,°
